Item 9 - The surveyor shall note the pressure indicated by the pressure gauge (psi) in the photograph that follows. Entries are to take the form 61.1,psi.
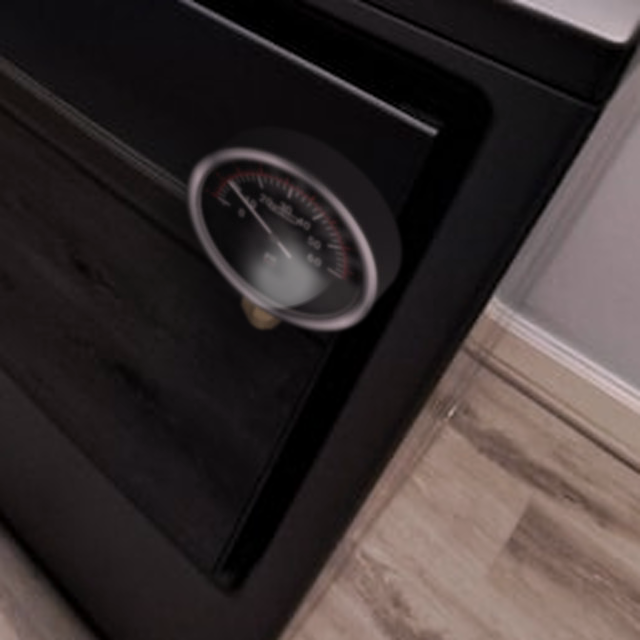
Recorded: 10,psi
